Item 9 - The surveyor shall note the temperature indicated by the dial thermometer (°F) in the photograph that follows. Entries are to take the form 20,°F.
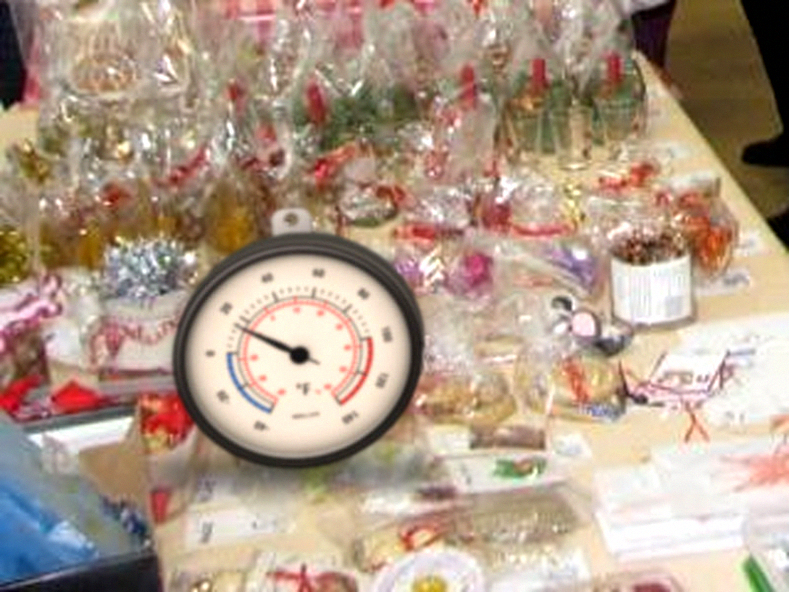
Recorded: 16,°F
